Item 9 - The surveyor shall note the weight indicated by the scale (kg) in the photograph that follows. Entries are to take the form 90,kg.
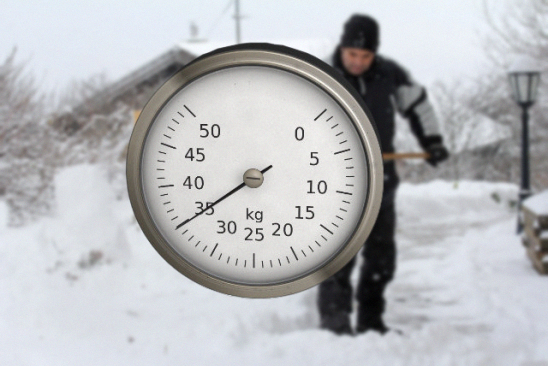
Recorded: 35,kg
